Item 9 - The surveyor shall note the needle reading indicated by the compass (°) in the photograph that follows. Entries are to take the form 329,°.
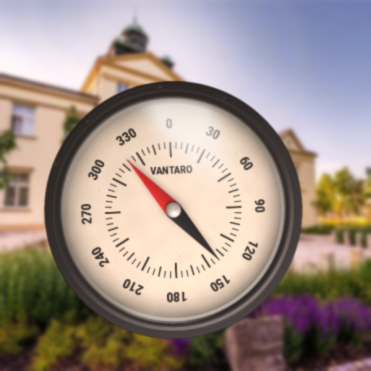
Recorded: 320,°
